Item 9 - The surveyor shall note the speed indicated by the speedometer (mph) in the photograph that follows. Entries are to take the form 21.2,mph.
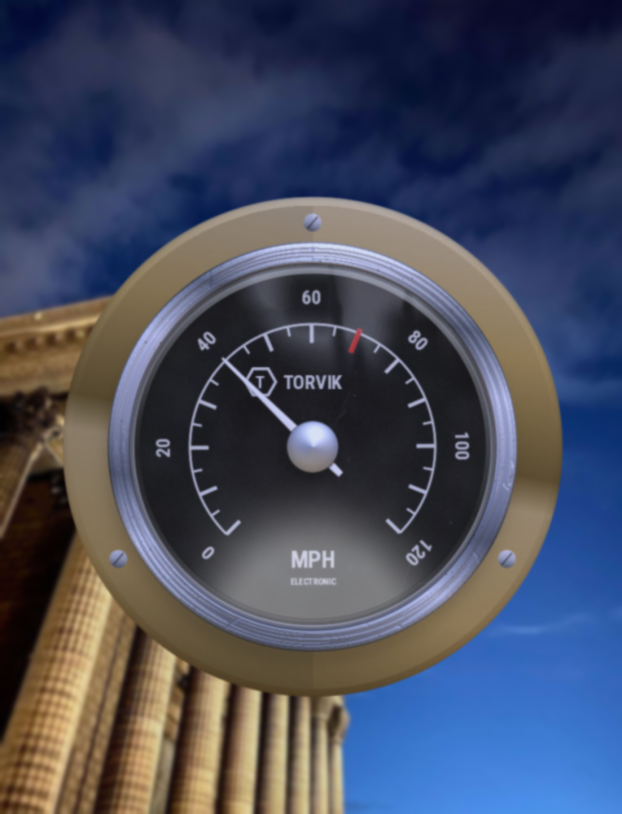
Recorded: 40,mph
